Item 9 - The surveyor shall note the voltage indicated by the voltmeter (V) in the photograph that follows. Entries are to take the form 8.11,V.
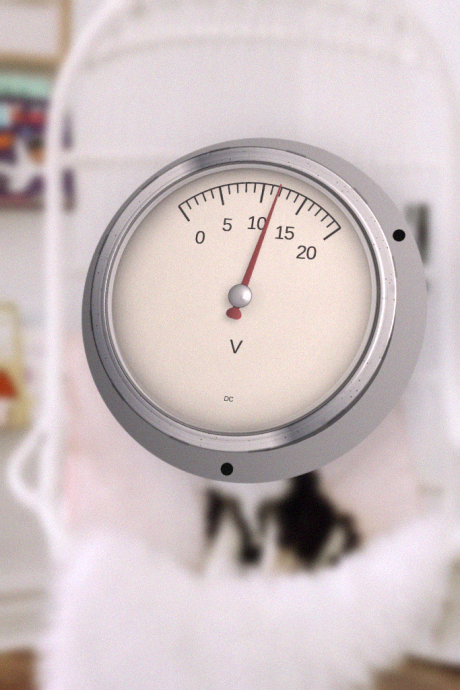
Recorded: 12,V
